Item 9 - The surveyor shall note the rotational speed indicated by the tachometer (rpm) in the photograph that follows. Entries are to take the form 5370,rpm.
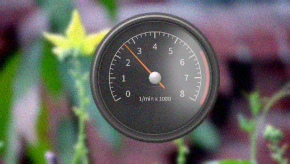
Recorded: 2600,rpm
